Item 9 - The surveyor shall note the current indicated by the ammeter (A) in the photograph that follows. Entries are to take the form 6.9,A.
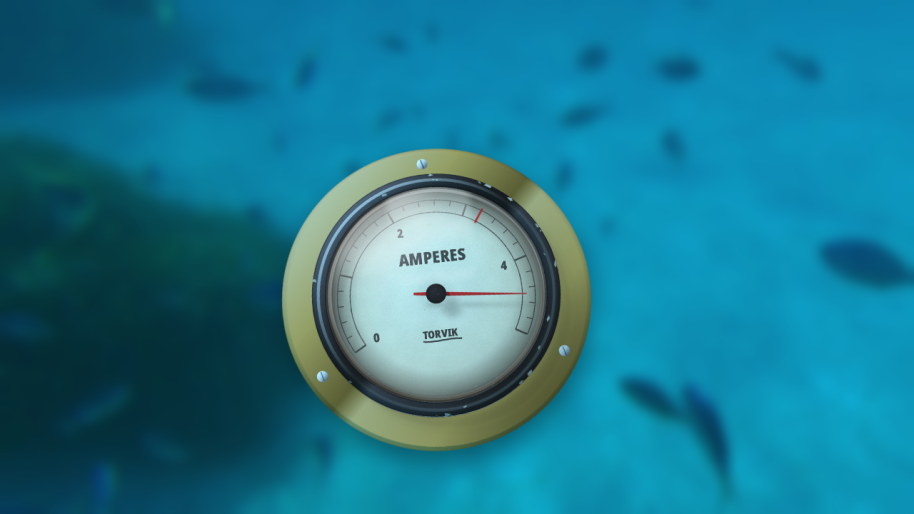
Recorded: 4.5,A
